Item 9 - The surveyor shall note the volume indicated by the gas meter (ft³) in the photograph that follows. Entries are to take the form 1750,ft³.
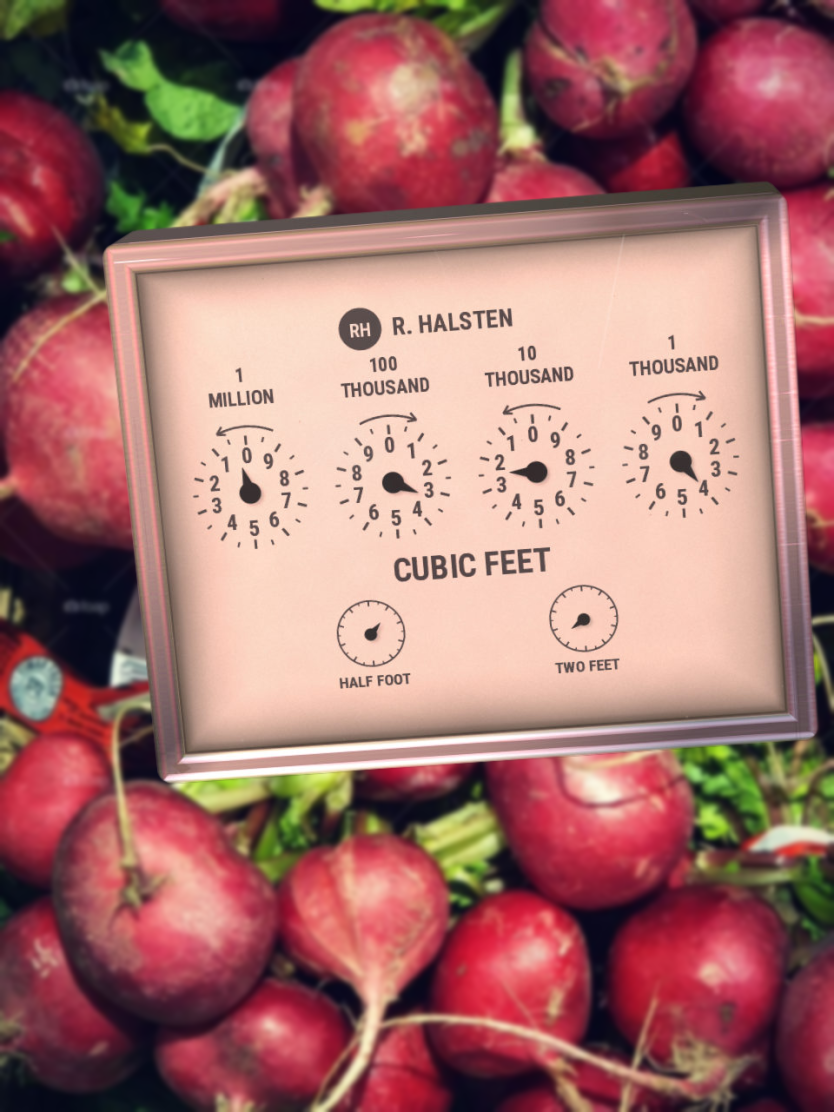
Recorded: 32400,ft³
